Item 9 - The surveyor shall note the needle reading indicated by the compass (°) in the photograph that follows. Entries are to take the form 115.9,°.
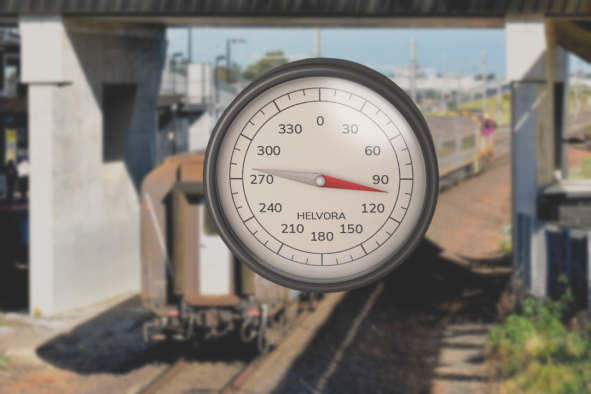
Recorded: 100,°
